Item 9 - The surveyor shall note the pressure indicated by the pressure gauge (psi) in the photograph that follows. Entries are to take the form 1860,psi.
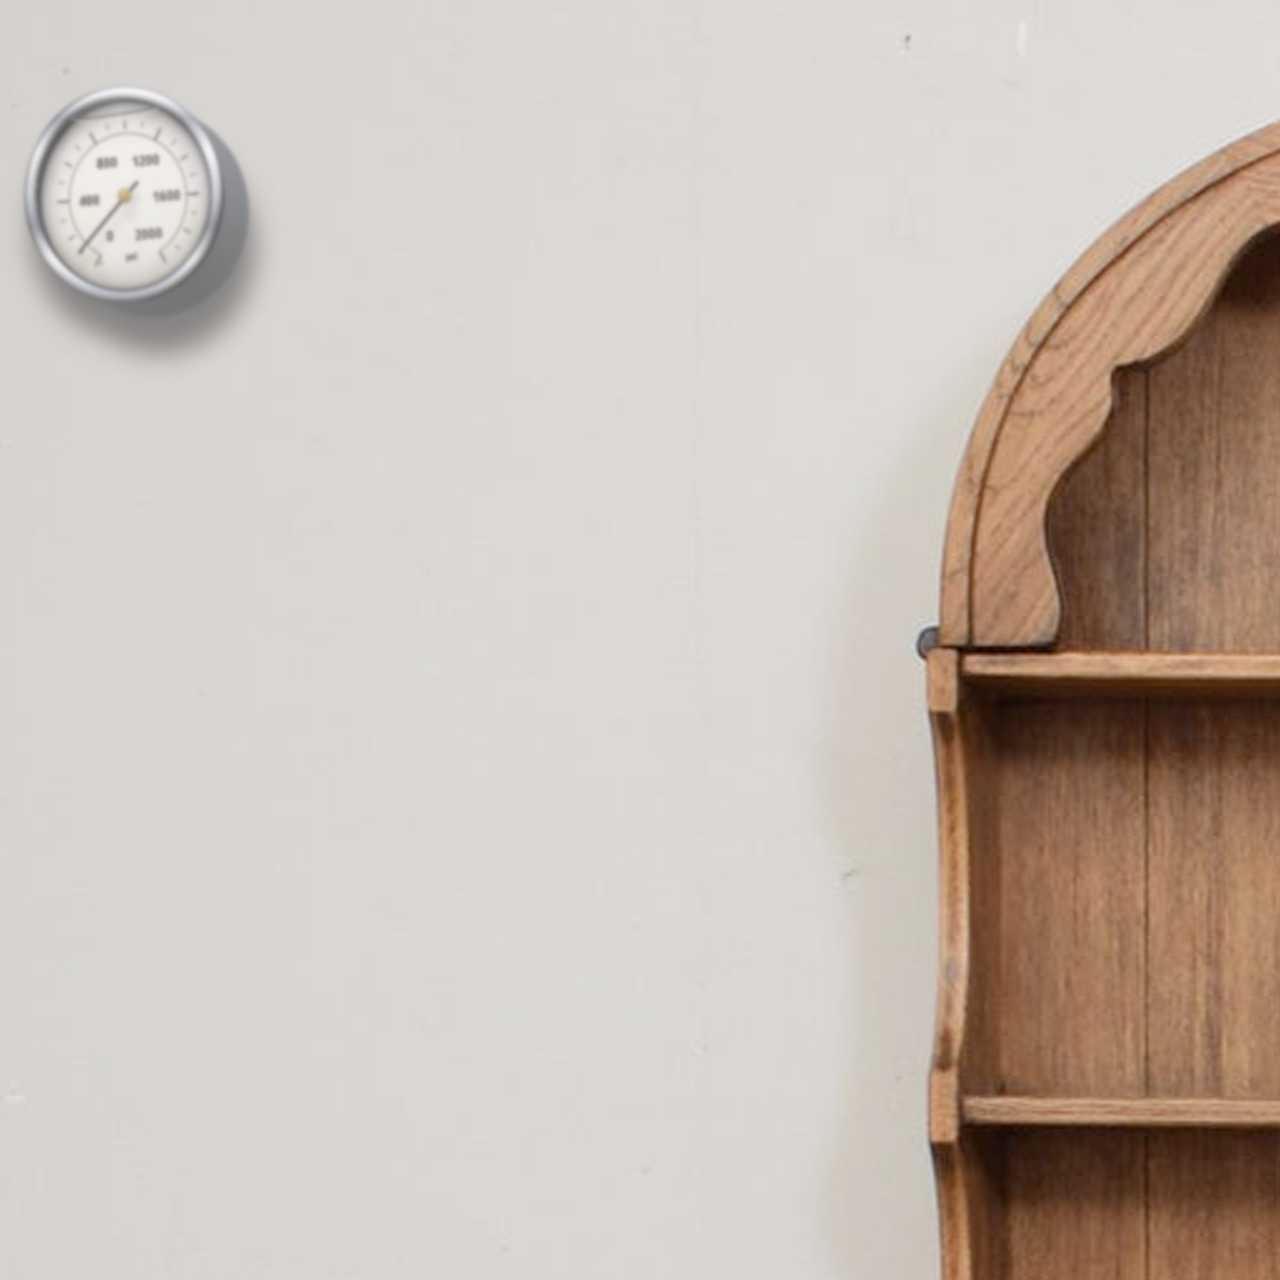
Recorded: 100,psi
